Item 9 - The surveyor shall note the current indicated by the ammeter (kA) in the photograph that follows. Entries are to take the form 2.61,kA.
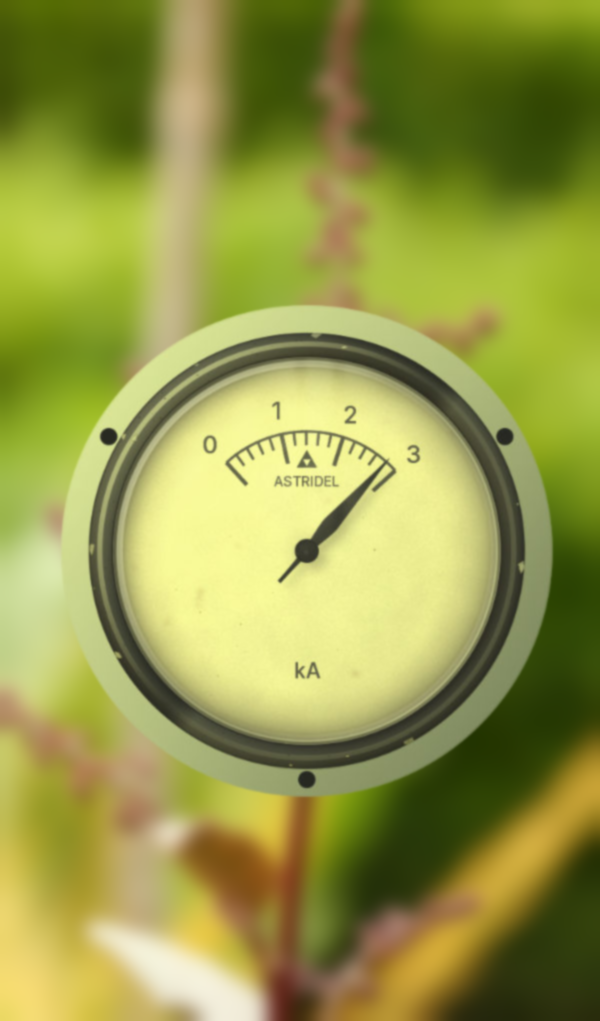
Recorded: 2.8,kA
